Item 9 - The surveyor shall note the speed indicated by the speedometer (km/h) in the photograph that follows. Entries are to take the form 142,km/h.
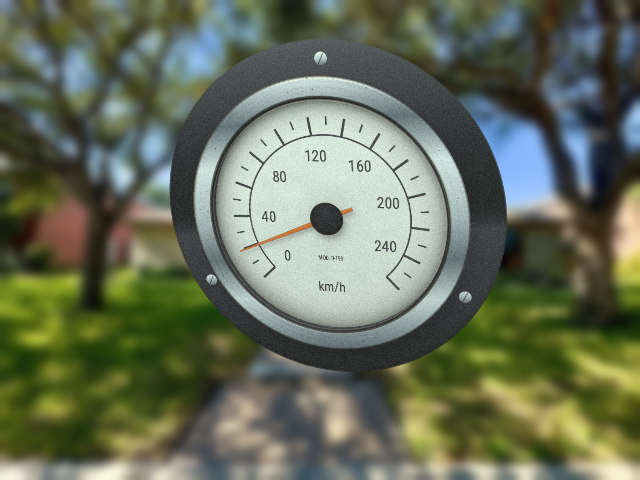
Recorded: 20,km/h
